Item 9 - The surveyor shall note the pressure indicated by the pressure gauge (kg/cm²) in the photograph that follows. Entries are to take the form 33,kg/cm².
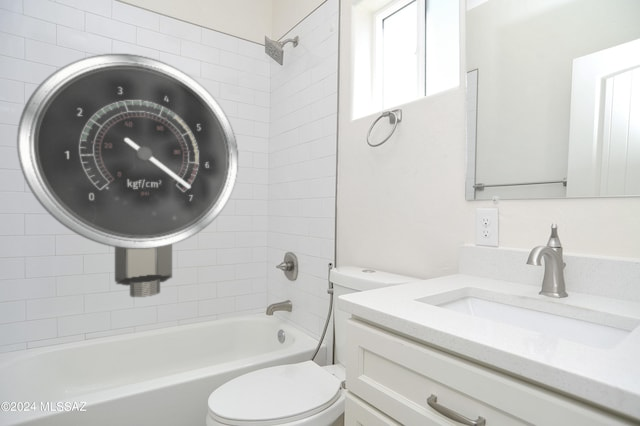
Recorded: 6.8,kg/cm²
